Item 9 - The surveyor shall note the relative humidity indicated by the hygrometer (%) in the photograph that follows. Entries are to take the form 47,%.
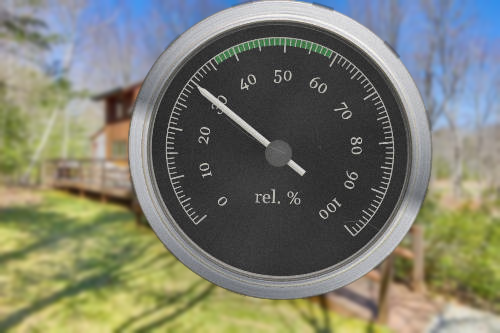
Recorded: 30,%
